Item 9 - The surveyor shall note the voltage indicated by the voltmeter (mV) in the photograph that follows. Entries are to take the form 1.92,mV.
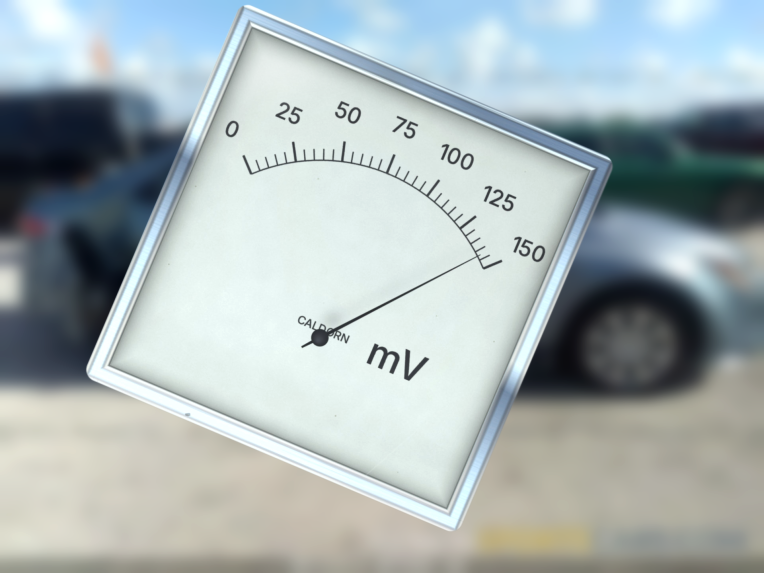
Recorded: 142.5,mV
